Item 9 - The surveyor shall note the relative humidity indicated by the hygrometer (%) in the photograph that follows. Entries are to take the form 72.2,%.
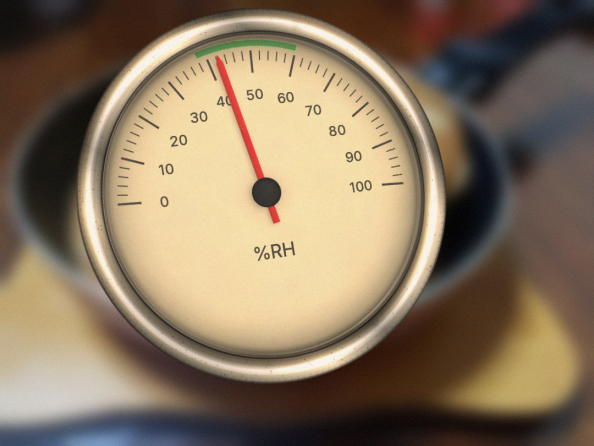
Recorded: 42,%
